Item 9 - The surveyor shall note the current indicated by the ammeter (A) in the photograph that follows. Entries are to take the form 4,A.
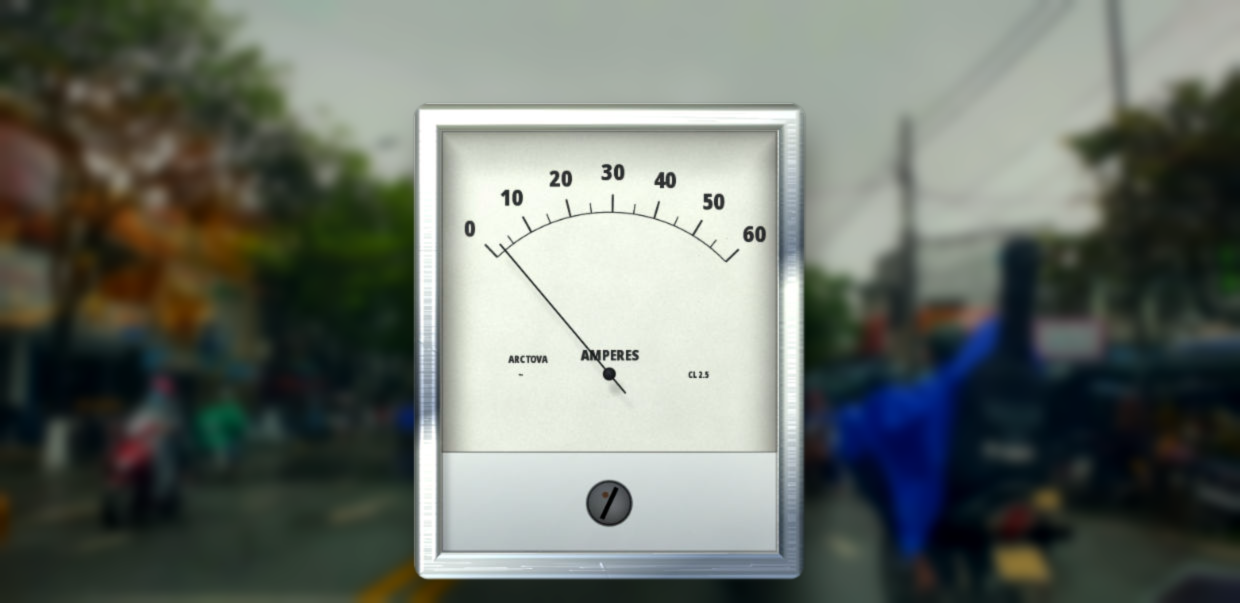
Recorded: 2.5,A
